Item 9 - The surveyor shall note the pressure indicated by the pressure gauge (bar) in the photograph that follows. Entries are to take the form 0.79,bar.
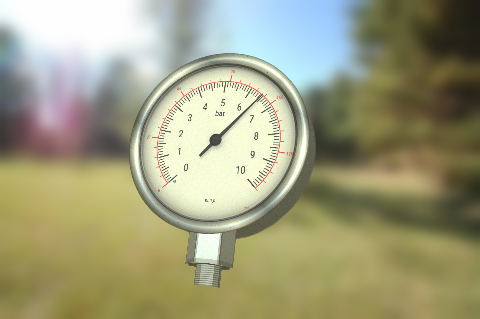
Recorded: 6.5,bar
